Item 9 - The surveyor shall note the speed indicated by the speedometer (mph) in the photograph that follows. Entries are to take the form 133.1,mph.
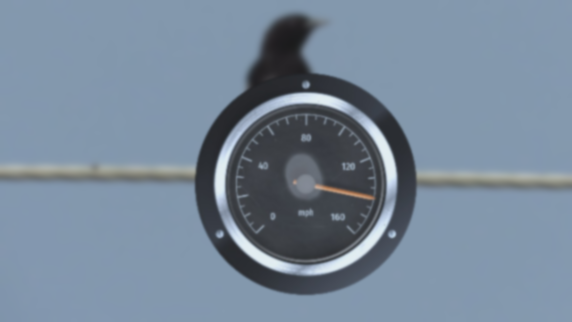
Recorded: 140,mph
